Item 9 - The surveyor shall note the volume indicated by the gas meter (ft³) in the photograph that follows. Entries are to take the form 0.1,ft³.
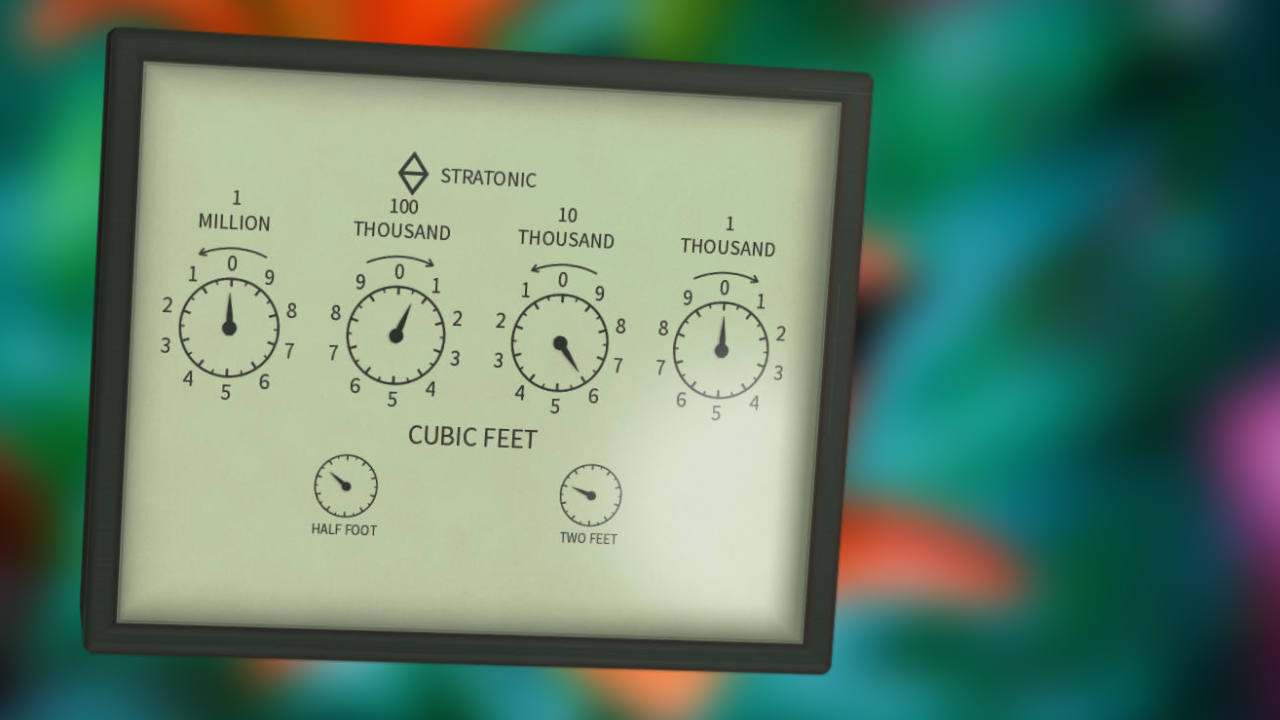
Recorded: 6000,ft³
